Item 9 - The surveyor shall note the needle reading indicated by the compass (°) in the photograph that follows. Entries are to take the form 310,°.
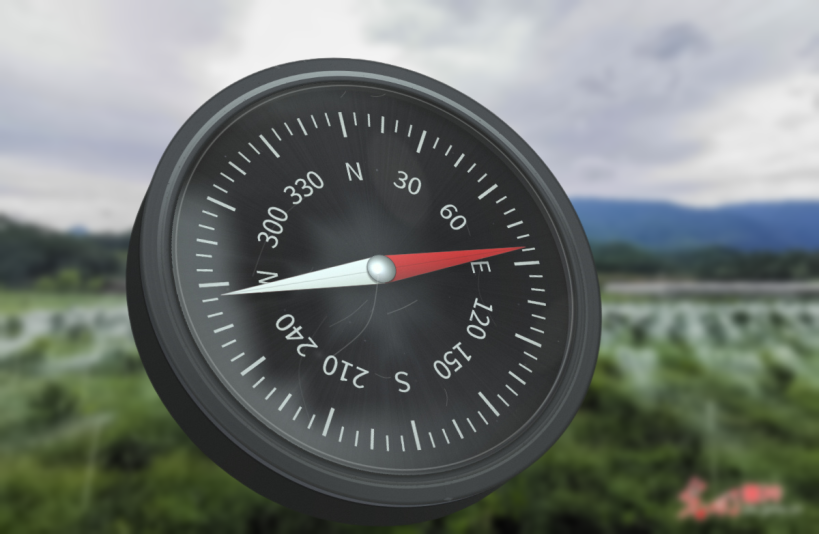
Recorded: 85,°
